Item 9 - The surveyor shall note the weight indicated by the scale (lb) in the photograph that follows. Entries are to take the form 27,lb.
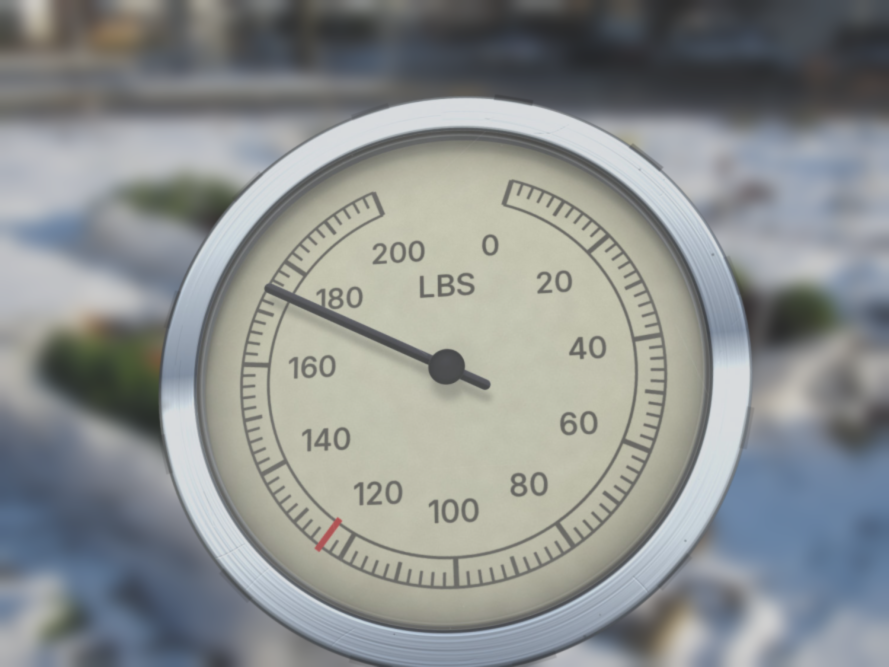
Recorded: 174,lb
